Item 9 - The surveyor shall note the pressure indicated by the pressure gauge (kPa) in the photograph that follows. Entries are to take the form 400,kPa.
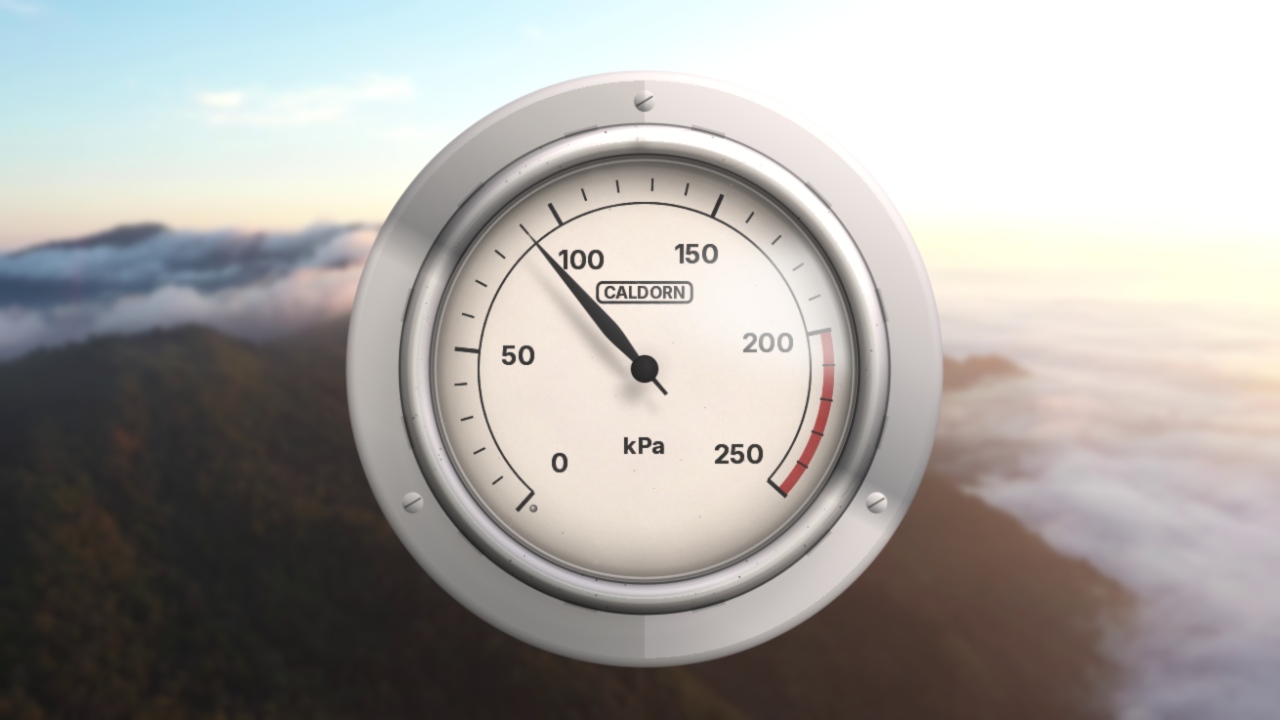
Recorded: 90,kPa
